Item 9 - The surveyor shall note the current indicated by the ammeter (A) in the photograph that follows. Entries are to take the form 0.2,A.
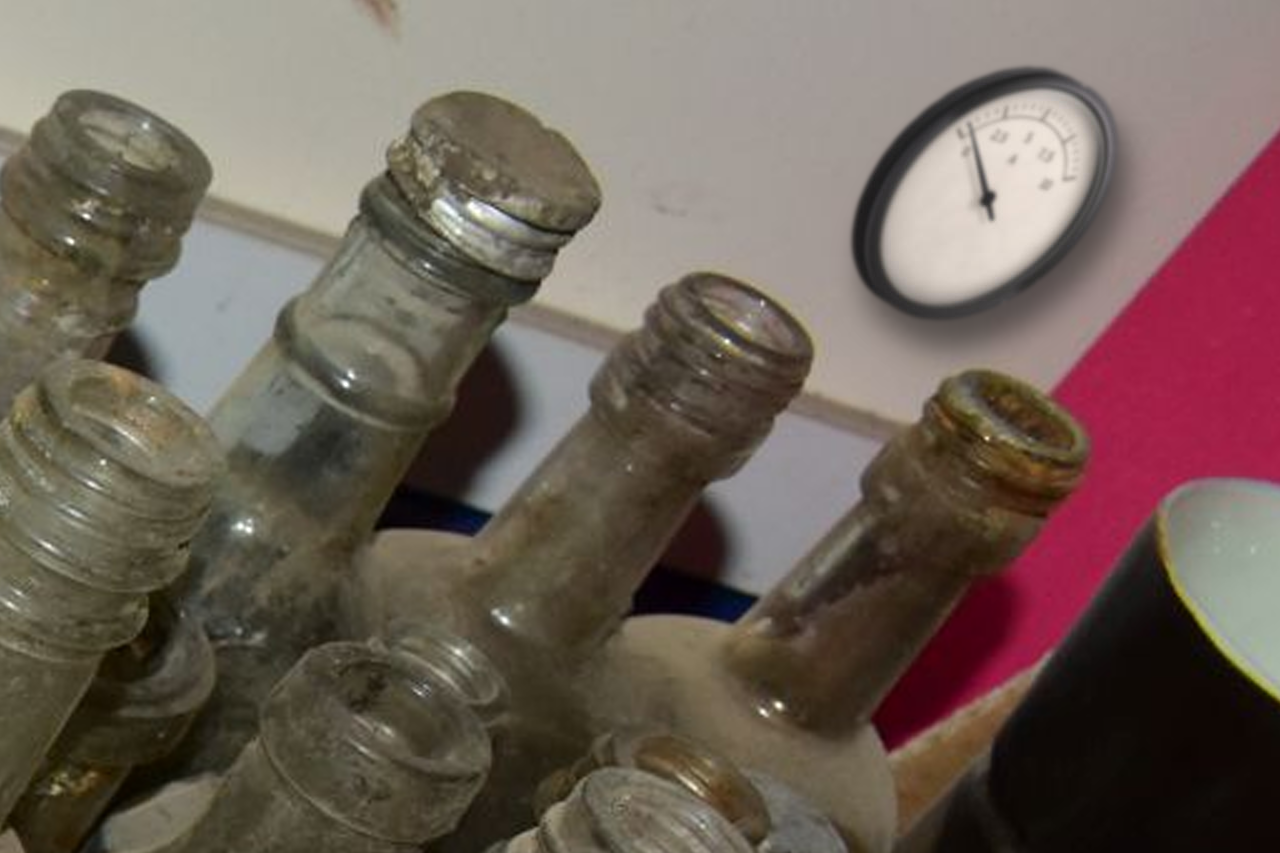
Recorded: 0.5,A
